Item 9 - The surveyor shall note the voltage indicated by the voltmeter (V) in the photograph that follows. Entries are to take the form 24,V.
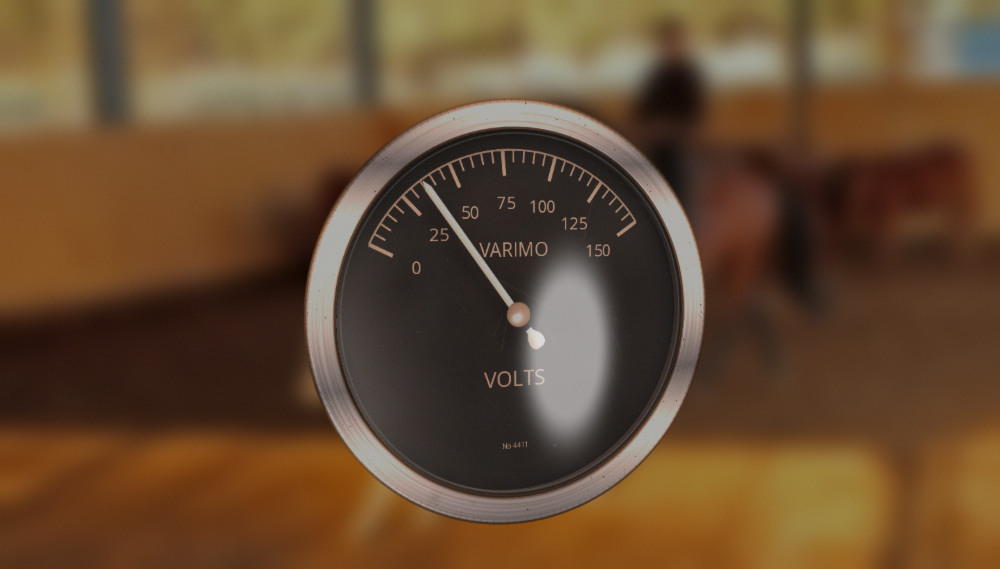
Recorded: 35,V
